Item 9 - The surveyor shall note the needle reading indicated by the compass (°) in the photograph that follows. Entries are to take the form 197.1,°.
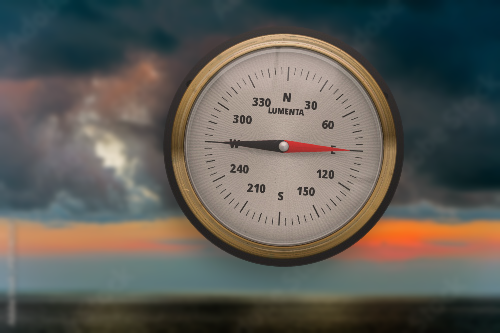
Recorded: 90,°
